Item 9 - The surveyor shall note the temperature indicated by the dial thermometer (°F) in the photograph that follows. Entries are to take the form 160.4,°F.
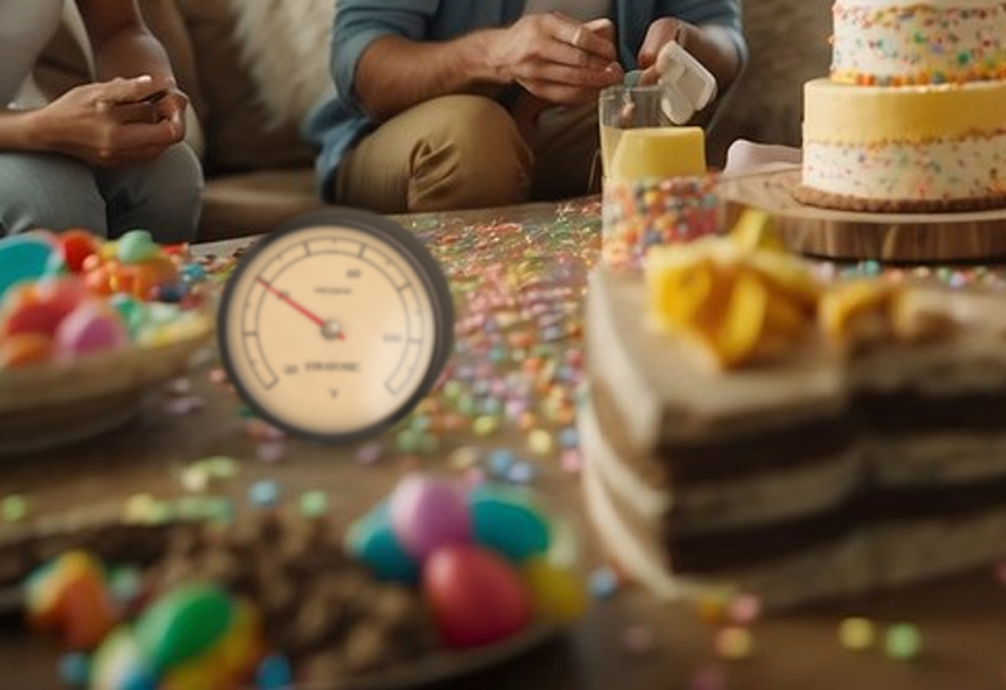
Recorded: 20,°F
